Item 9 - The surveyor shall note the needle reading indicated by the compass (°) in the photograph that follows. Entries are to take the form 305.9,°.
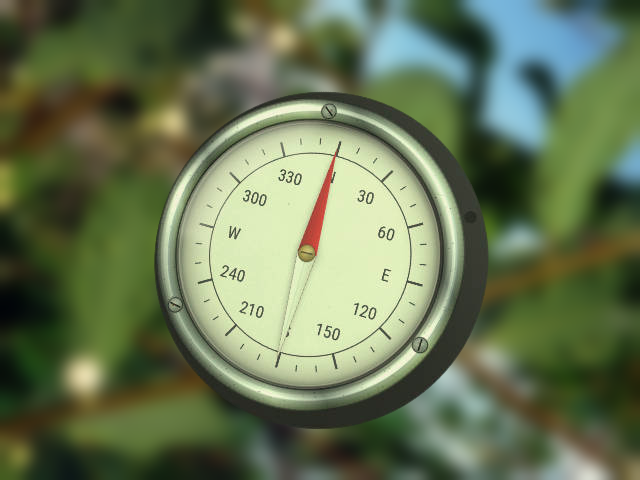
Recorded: 0,°
